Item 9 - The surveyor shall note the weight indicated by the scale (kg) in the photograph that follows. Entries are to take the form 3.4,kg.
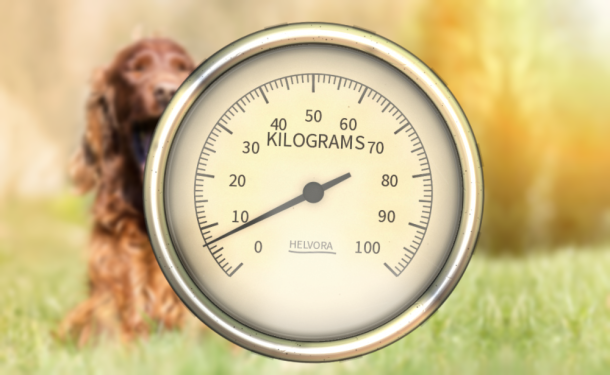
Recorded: 7,kg
